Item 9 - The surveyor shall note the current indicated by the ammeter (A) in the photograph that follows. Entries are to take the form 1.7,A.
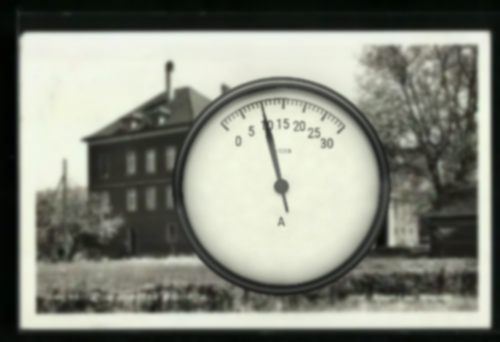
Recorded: 10,A
